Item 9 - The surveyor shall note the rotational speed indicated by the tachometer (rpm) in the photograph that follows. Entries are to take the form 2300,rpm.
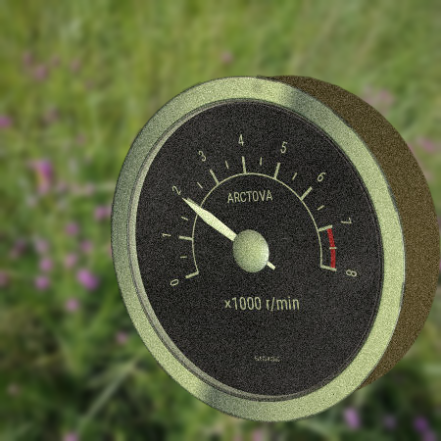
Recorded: 2000,rpm
